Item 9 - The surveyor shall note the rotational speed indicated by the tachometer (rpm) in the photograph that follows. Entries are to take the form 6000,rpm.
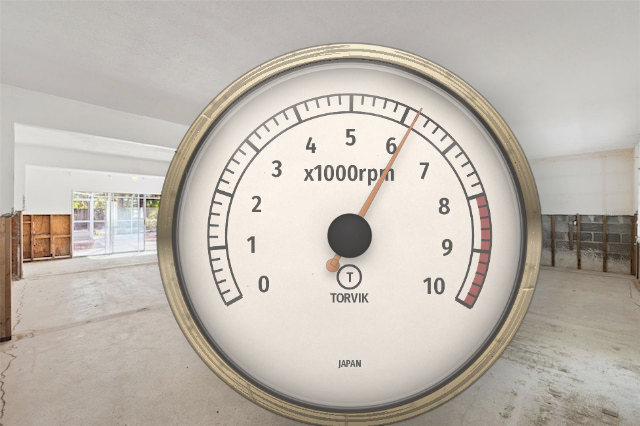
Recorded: 6200,rpm
